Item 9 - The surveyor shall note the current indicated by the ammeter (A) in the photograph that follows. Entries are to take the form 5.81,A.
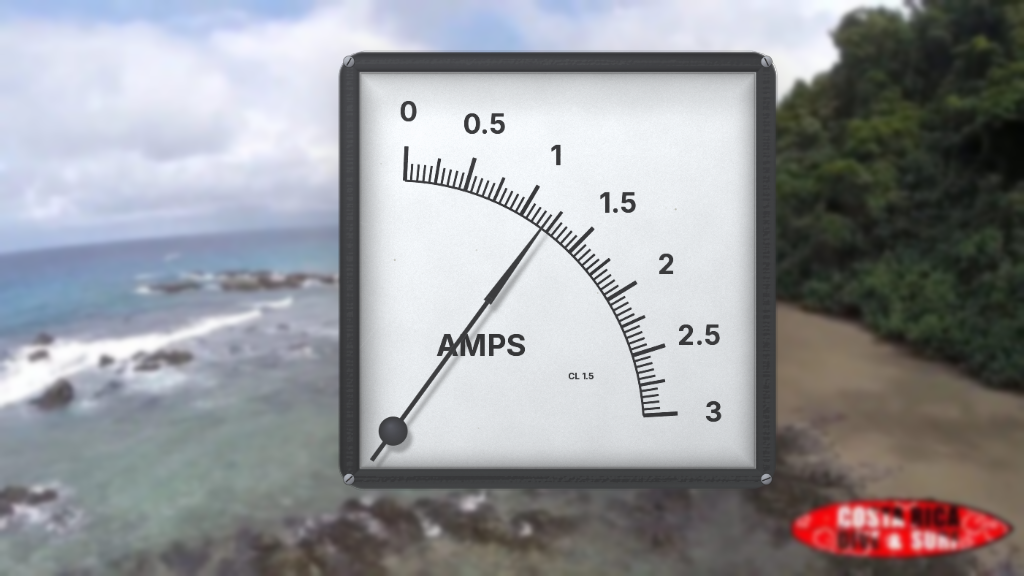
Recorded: 1.2,A
